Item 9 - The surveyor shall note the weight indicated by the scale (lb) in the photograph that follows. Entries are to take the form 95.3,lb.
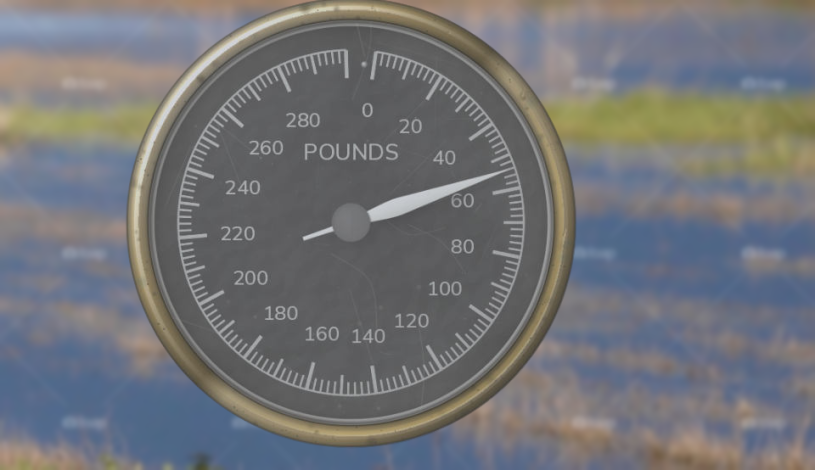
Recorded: 54,lb
